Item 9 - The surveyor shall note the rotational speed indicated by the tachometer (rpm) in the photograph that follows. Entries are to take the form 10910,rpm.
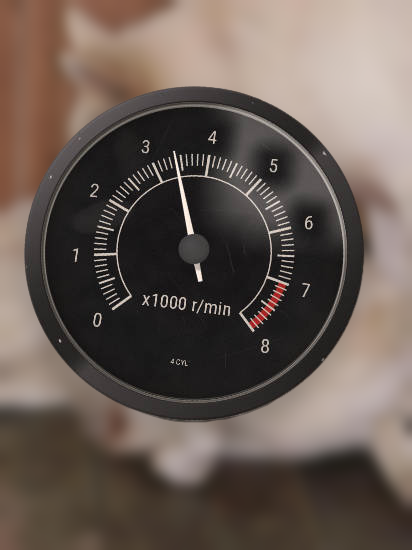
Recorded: 3400,rpm
